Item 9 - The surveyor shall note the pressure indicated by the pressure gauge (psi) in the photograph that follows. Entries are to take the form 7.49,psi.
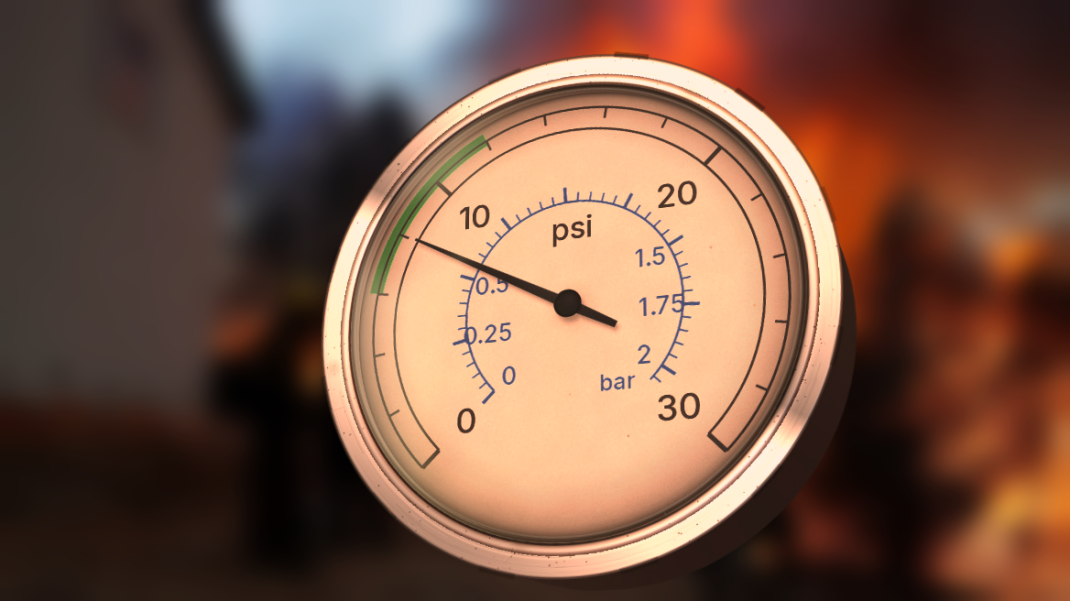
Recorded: 8,psi
